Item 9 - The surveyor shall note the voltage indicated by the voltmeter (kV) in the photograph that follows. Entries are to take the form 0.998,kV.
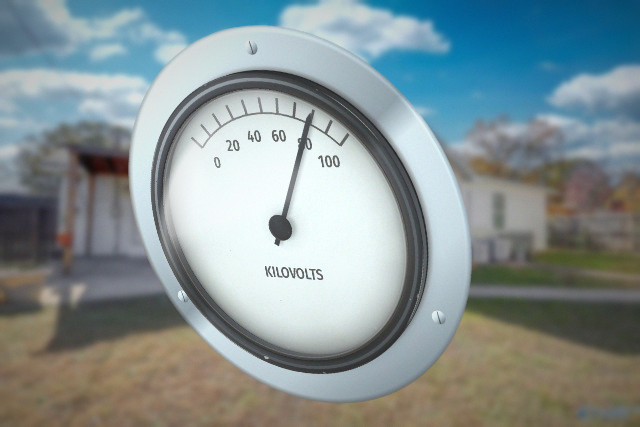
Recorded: 80,kV
